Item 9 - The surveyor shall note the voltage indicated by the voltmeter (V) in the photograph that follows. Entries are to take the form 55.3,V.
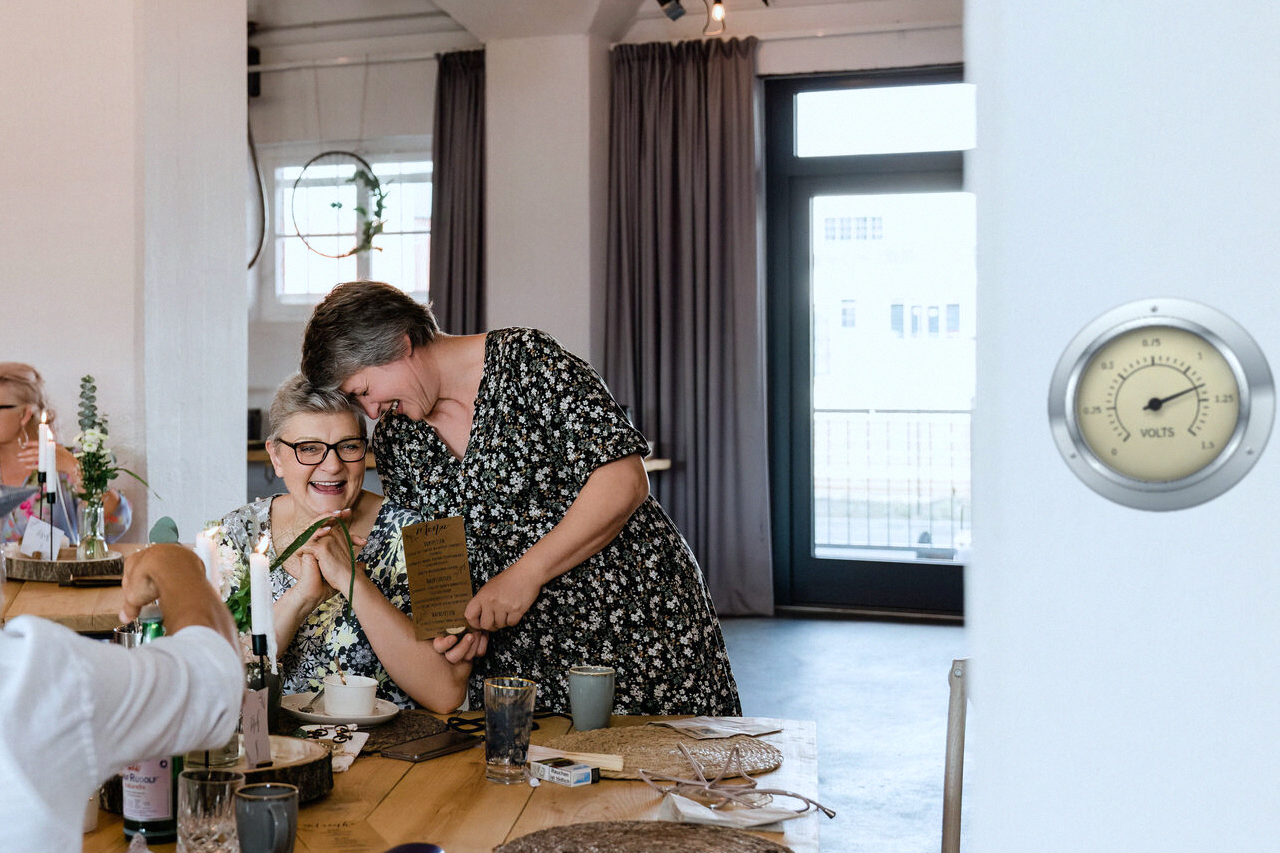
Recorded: 1.15,V
